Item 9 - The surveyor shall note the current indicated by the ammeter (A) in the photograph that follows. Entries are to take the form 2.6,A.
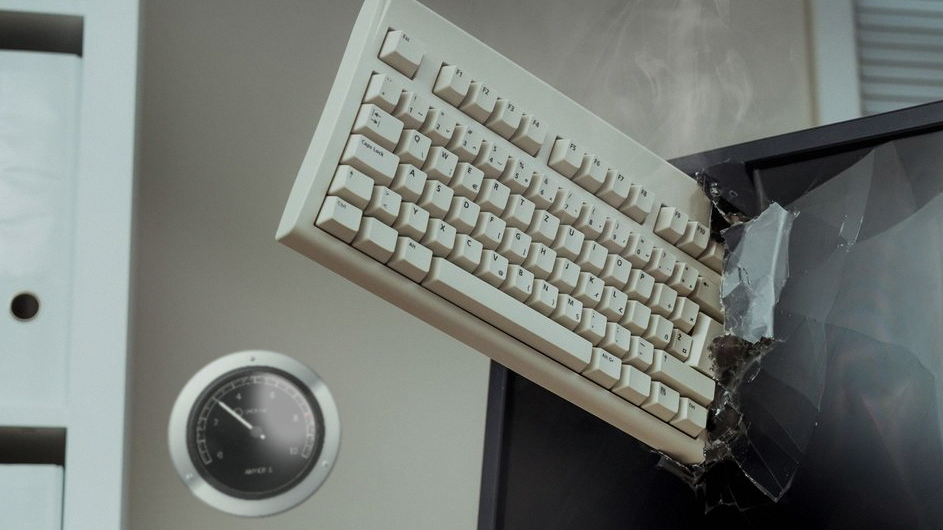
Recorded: 3,A
